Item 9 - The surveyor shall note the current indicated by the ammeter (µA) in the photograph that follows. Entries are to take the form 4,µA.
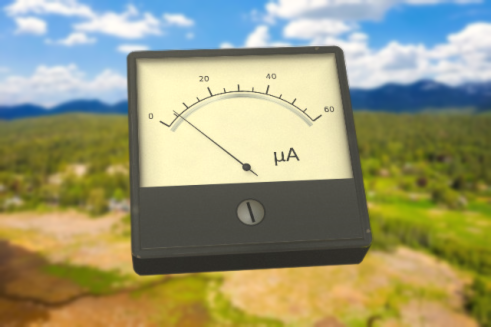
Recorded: 5,µA
